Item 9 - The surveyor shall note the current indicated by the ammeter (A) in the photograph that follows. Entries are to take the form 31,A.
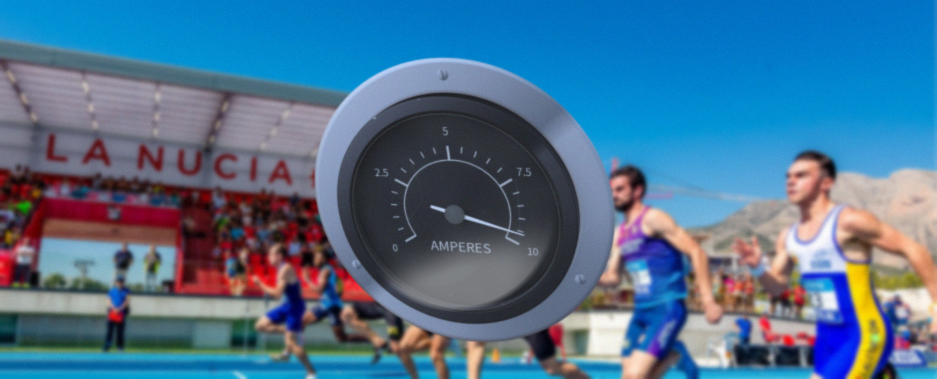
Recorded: 9.5,A
